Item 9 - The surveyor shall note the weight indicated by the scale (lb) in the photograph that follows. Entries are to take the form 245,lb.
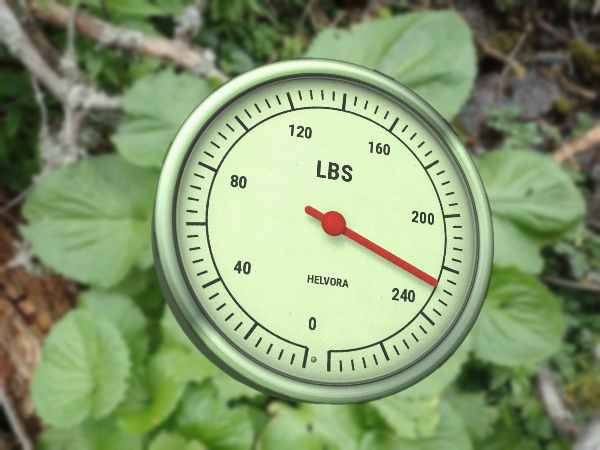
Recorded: 228,lb
